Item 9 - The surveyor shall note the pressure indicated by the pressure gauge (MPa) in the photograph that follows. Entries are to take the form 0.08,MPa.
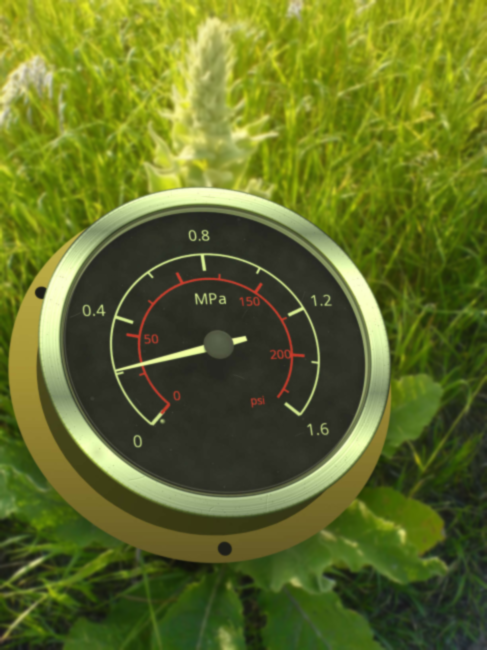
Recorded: 0.2,MPa
